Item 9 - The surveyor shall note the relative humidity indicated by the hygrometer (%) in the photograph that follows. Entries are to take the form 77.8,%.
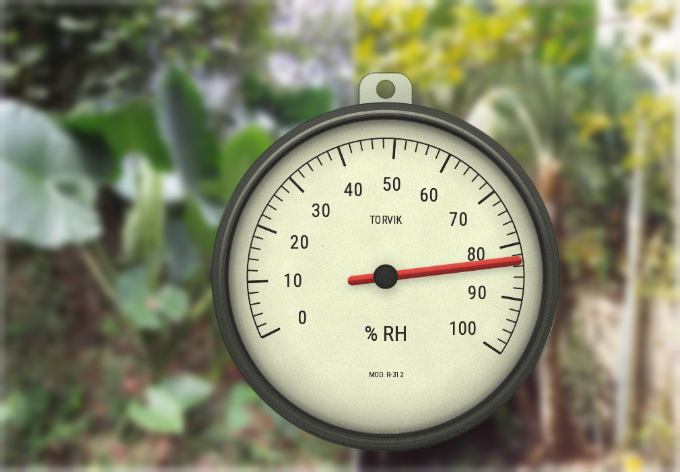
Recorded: 83,%
